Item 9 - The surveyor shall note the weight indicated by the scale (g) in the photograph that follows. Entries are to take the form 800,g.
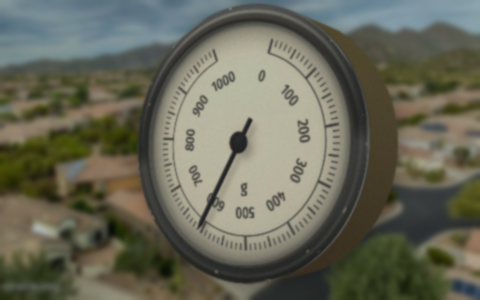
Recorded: 600,g
